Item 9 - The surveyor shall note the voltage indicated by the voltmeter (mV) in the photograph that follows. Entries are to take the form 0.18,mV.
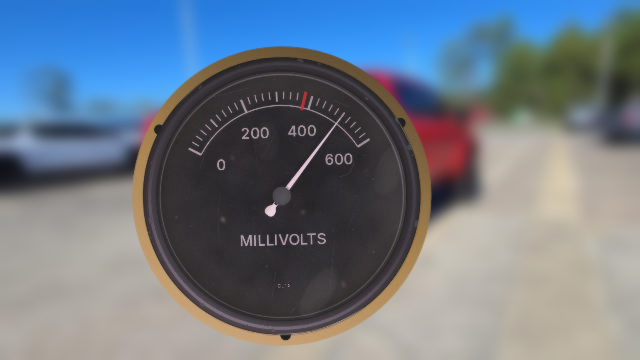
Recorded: 500,mV
